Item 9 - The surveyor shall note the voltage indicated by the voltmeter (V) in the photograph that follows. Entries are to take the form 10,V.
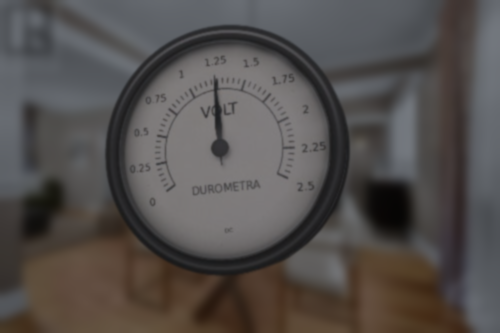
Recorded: 1.25,V
